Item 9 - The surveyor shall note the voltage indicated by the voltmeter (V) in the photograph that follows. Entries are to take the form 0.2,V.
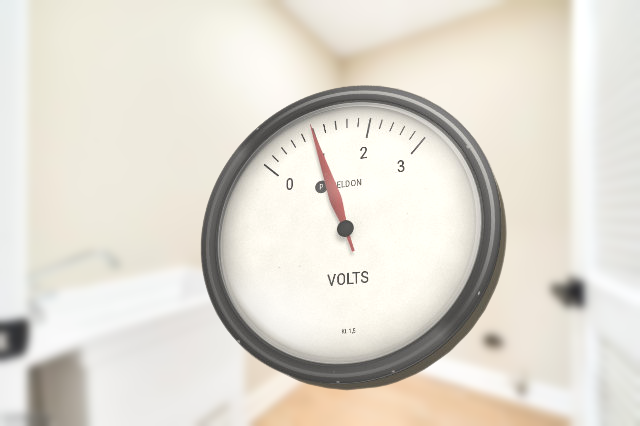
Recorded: 1,V
